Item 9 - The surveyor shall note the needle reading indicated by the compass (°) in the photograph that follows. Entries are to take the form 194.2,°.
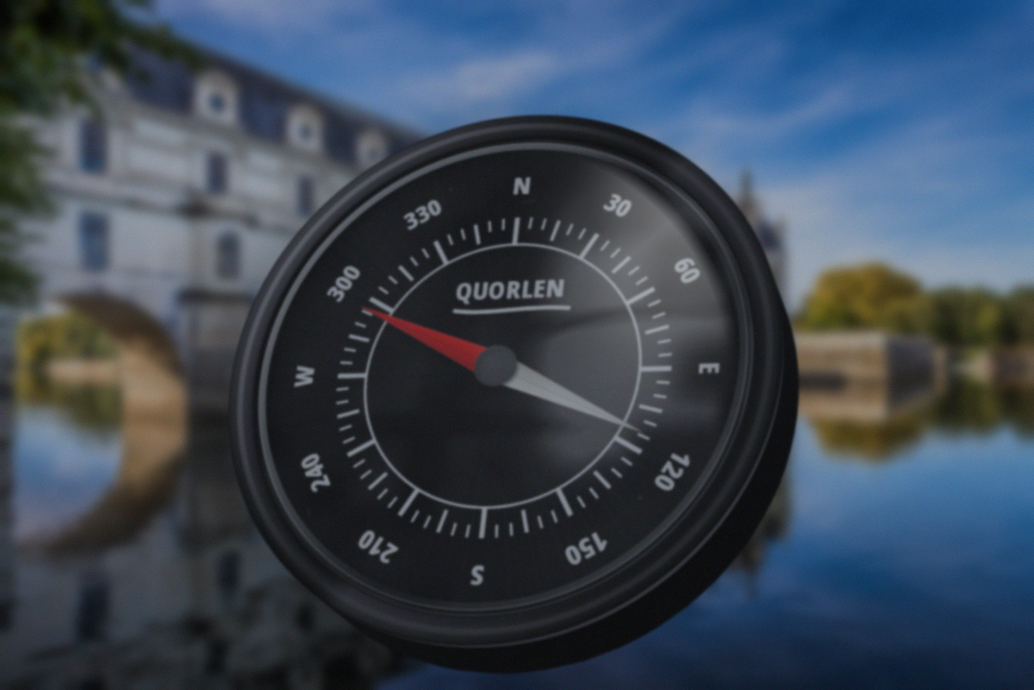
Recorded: 295,°
